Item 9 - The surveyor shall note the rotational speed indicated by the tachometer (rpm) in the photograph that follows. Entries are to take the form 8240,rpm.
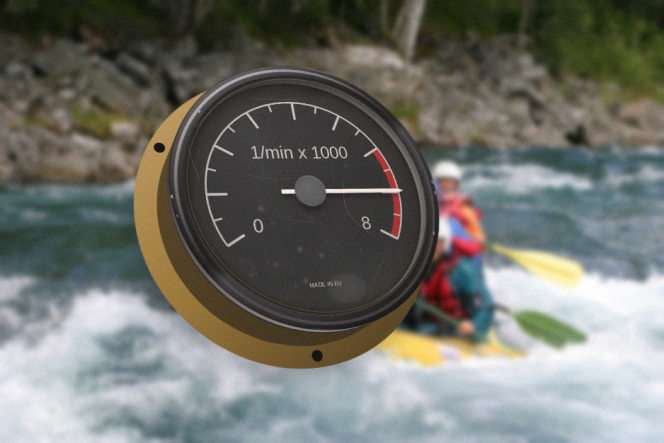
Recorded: 7000,rpm
